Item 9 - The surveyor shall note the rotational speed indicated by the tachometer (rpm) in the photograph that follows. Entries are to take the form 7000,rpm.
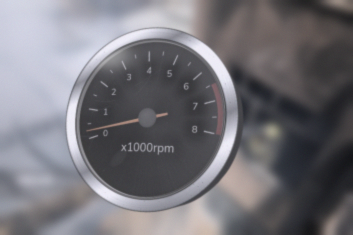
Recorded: 250,rpm
